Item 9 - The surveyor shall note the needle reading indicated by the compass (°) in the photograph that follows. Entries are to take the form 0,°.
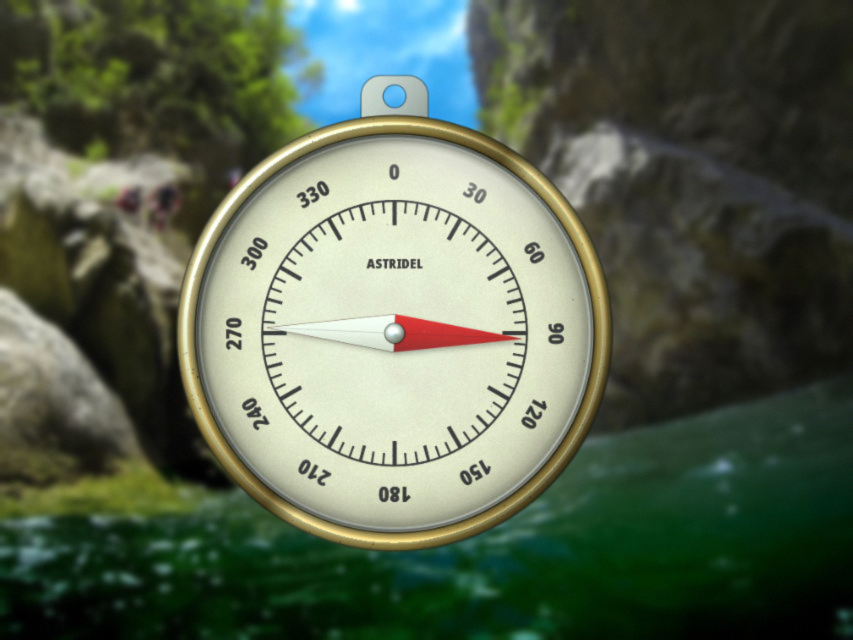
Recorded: 92.5,°
